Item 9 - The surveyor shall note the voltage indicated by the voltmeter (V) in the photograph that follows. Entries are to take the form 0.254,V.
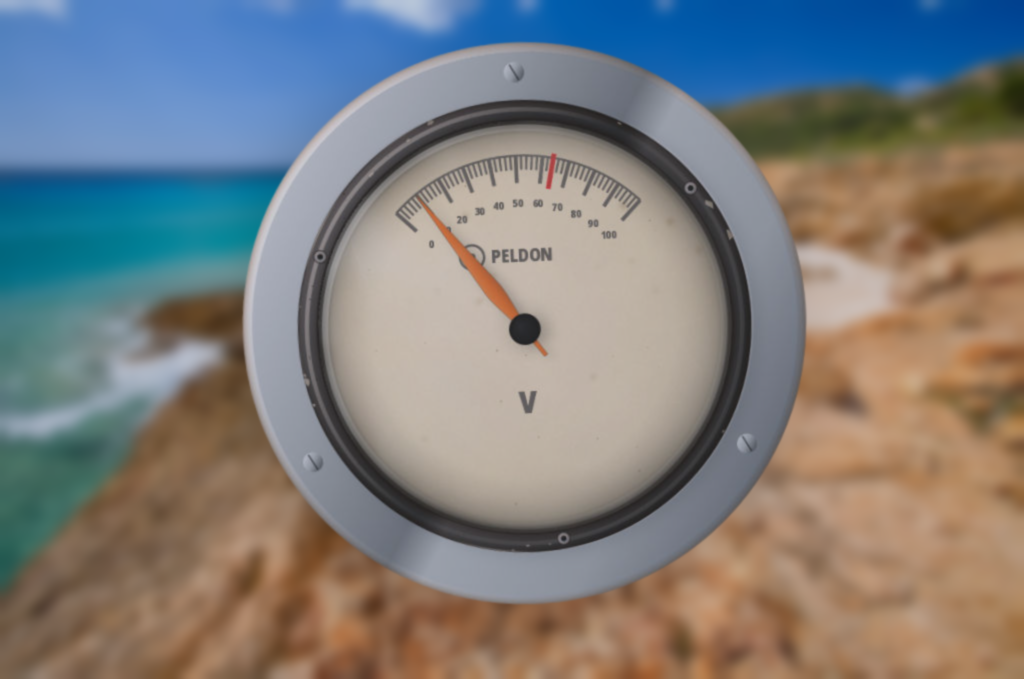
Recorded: 10,V
